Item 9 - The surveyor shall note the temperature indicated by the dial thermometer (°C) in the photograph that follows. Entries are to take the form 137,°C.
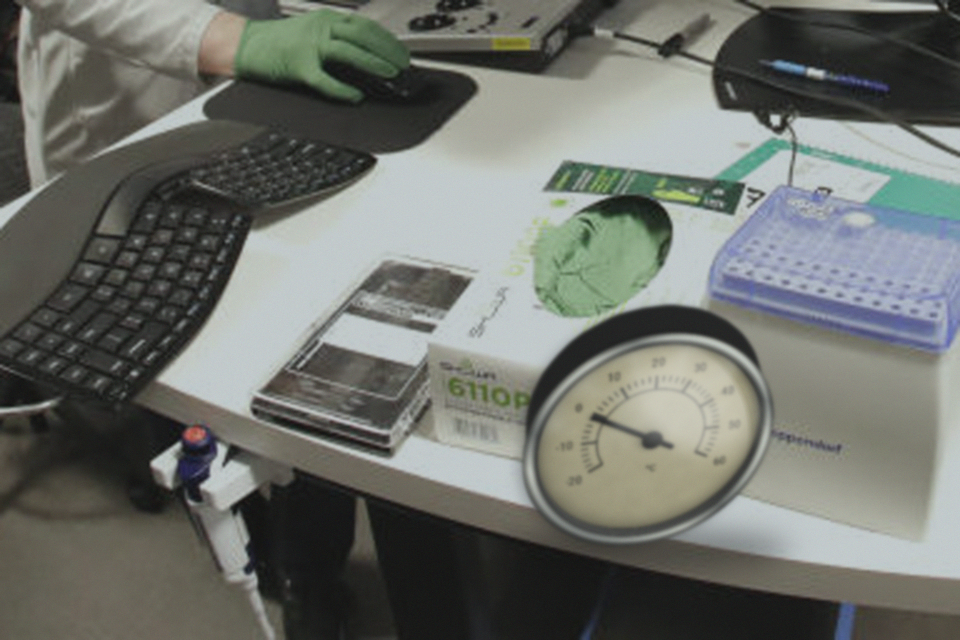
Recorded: 0,°C
